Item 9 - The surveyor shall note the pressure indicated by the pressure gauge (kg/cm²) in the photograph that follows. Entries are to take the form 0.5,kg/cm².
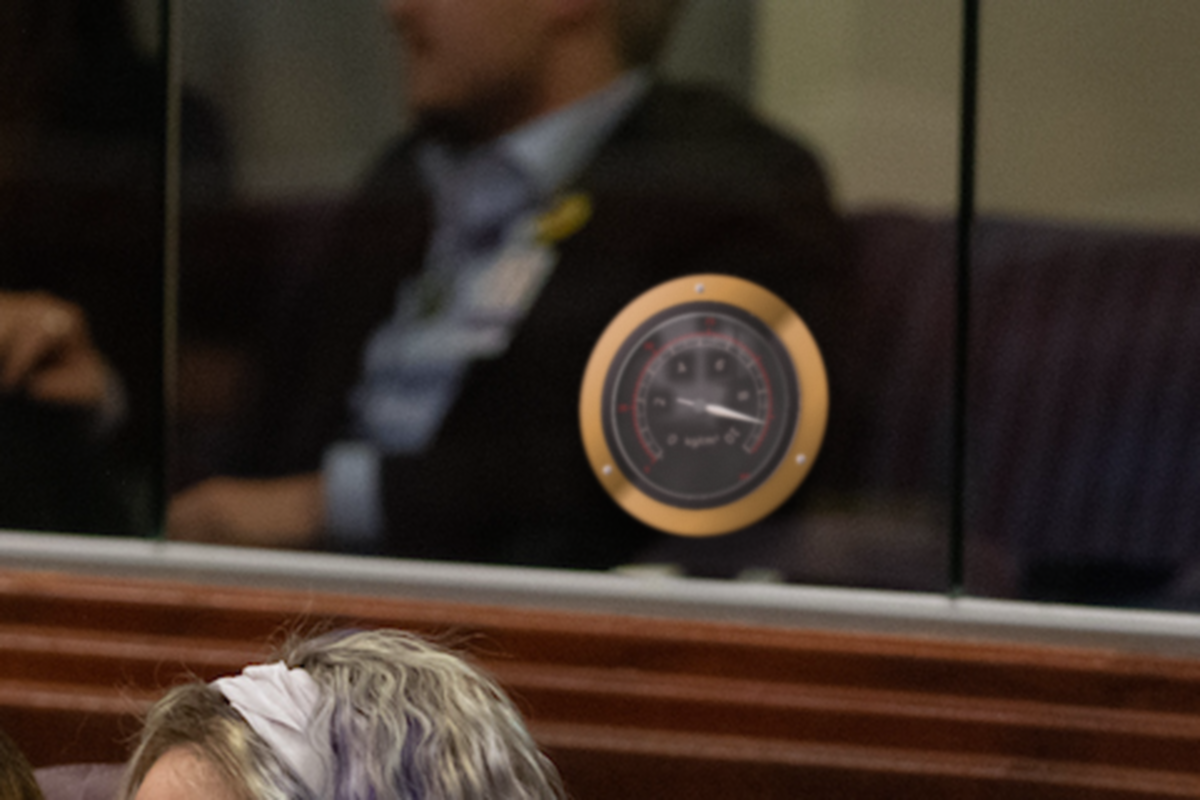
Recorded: 9,kg/cm²
